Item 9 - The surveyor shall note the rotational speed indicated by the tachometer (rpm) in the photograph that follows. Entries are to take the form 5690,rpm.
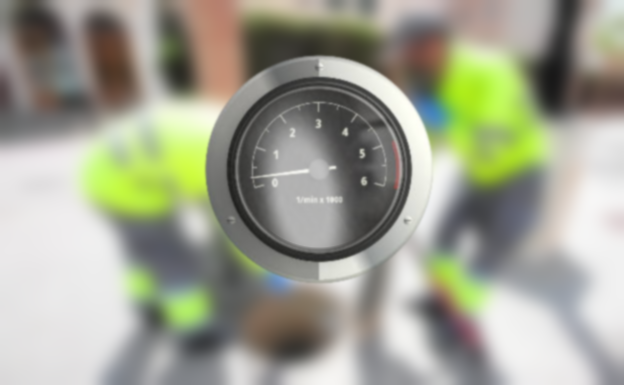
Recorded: 250,rpm
